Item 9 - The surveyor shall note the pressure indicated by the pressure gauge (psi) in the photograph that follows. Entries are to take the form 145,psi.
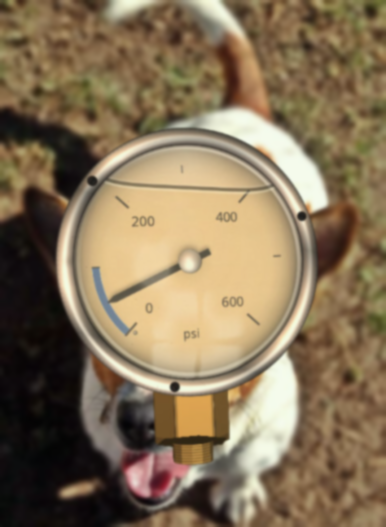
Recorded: 50,psi
